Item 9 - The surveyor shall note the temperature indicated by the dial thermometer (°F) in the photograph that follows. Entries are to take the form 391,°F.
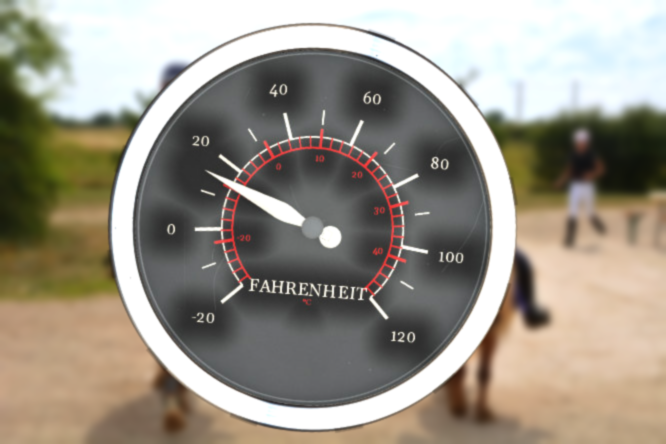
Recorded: 15,°F
